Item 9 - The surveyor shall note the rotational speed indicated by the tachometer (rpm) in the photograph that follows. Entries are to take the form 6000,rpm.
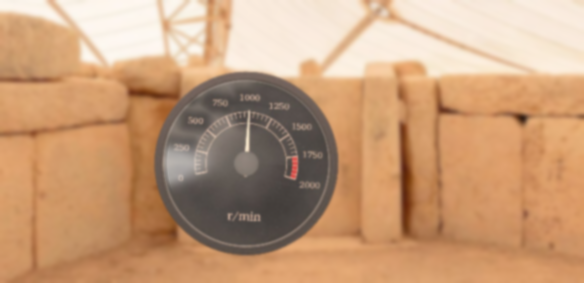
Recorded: 1000,rpm
